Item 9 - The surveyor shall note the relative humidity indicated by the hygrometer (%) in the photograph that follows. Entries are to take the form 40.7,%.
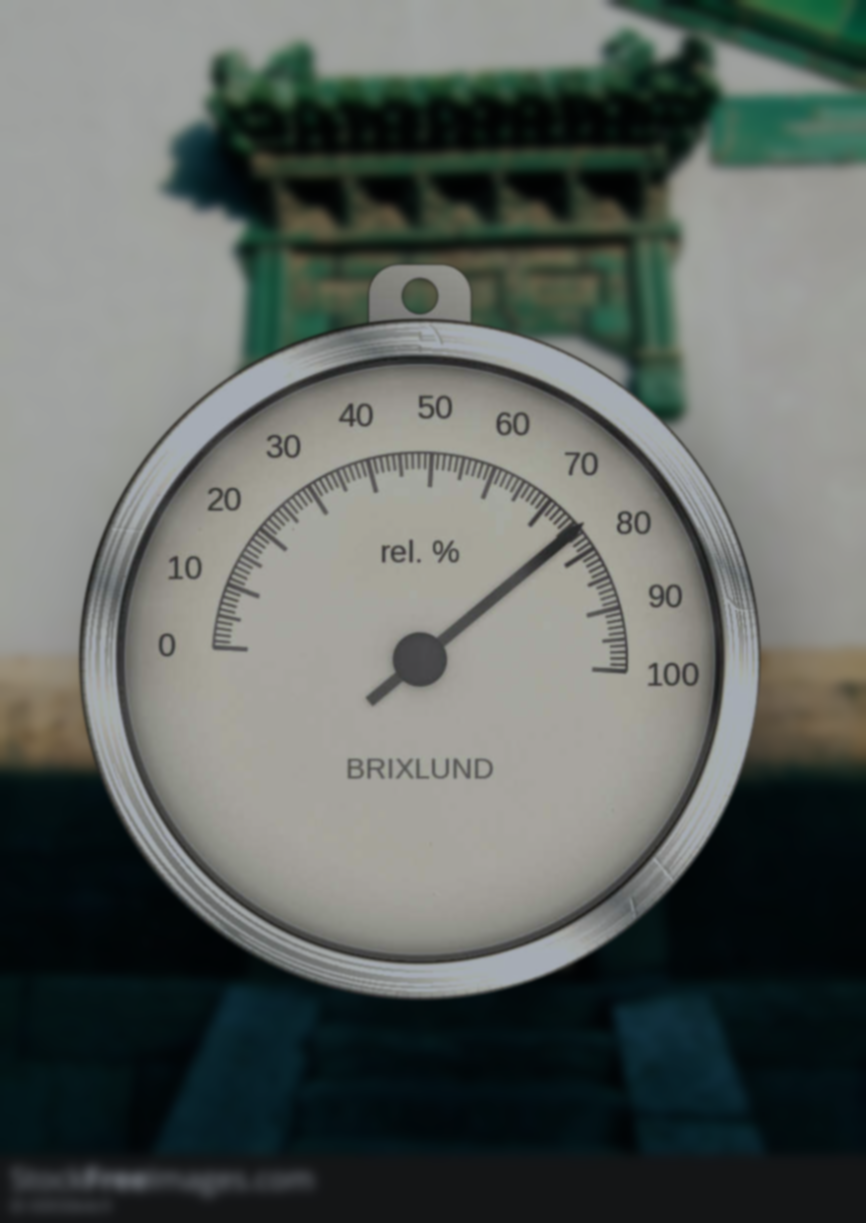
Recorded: 76,%
